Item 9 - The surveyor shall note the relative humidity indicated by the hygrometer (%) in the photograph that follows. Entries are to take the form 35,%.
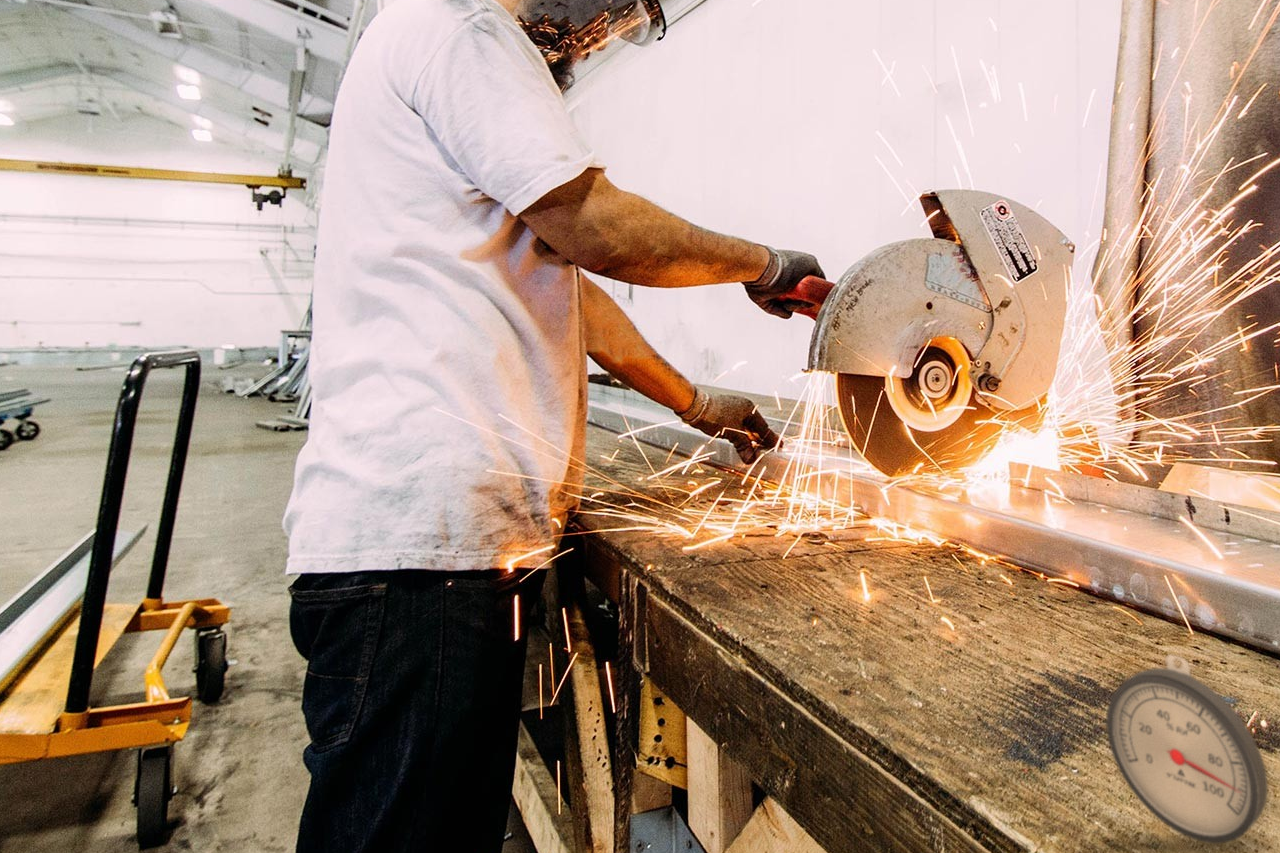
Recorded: 90,%
